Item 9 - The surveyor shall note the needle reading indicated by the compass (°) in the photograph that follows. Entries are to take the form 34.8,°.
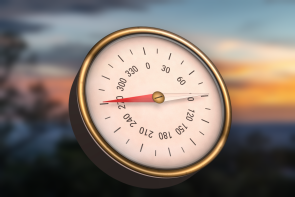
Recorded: 270,°
